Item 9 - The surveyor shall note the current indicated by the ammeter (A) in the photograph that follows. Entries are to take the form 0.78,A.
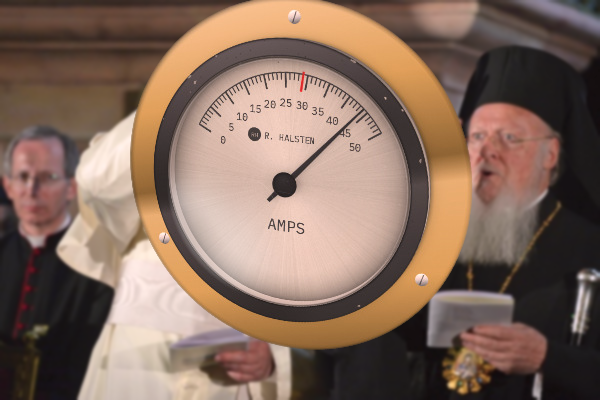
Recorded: 44,A
